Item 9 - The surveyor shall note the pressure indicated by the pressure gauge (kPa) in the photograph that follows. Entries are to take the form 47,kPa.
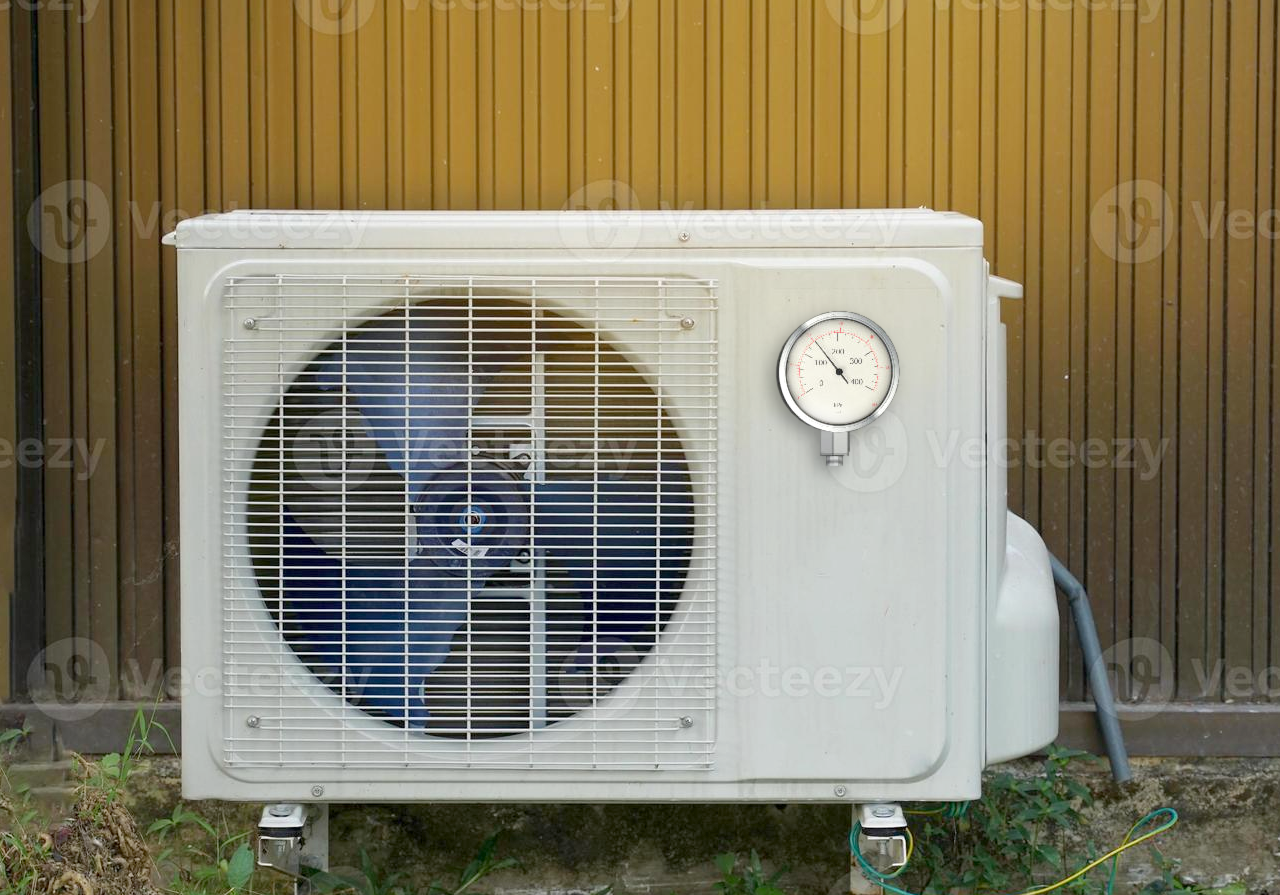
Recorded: 140,kPa
